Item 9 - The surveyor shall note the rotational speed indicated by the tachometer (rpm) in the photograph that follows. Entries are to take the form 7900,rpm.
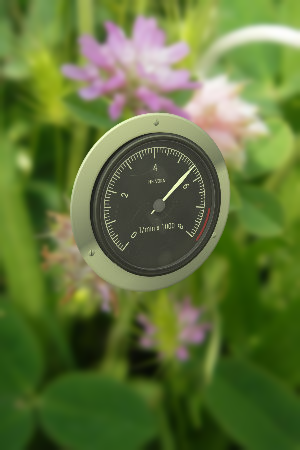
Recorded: 5500,rpm
